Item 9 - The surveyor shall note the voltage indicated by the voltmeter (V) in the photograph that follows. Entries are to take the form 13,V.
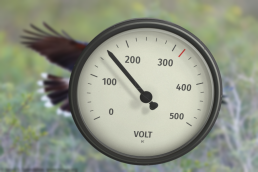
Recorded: 160,V
